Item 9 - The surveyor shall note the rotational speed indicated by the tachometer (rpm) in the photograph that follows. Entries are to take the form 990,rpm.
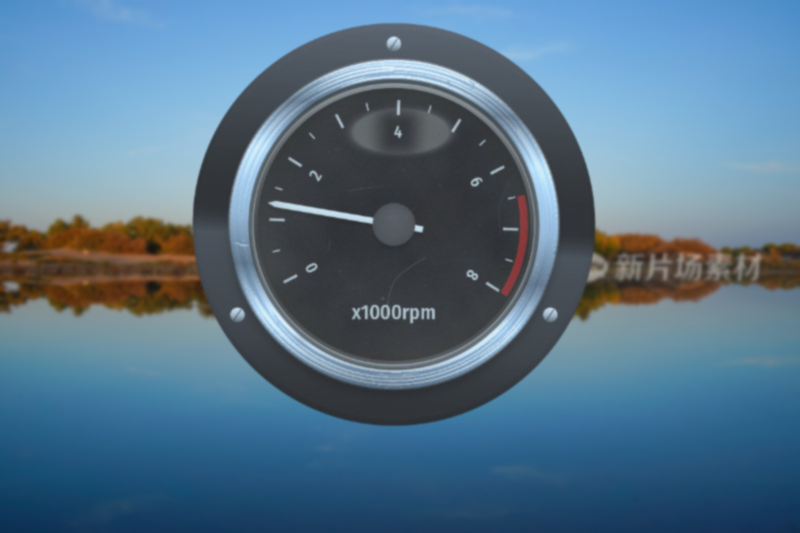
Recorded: 1250,rpm
